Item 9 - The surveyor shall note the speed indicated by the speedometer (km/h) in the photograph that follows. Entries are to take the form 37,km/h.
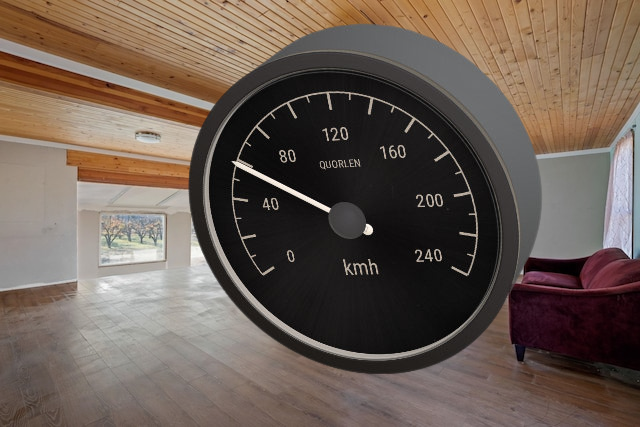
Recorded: 60,km/h
